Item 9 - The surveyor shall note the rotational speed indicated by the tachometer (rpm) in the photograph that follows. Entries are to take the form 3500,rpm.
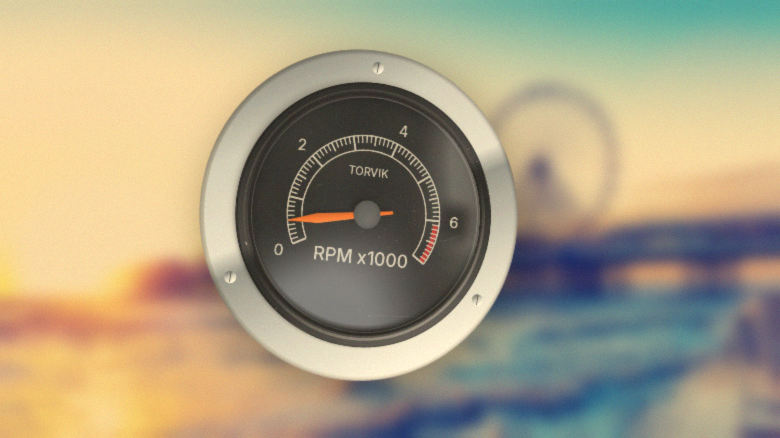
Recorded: 500,rpm
